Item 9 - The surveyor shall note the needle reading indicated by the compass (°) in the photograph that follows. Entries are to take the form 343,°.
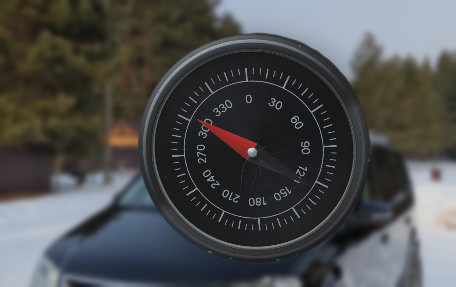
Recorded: 305,°
